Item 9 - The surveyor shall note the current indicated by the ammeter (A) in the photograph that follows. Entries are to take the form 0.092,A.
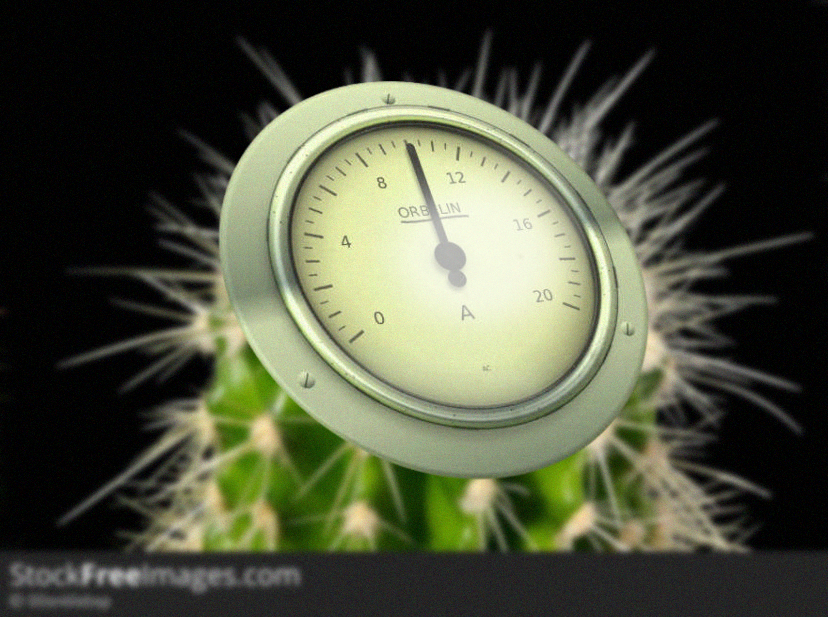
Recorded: 10,A
